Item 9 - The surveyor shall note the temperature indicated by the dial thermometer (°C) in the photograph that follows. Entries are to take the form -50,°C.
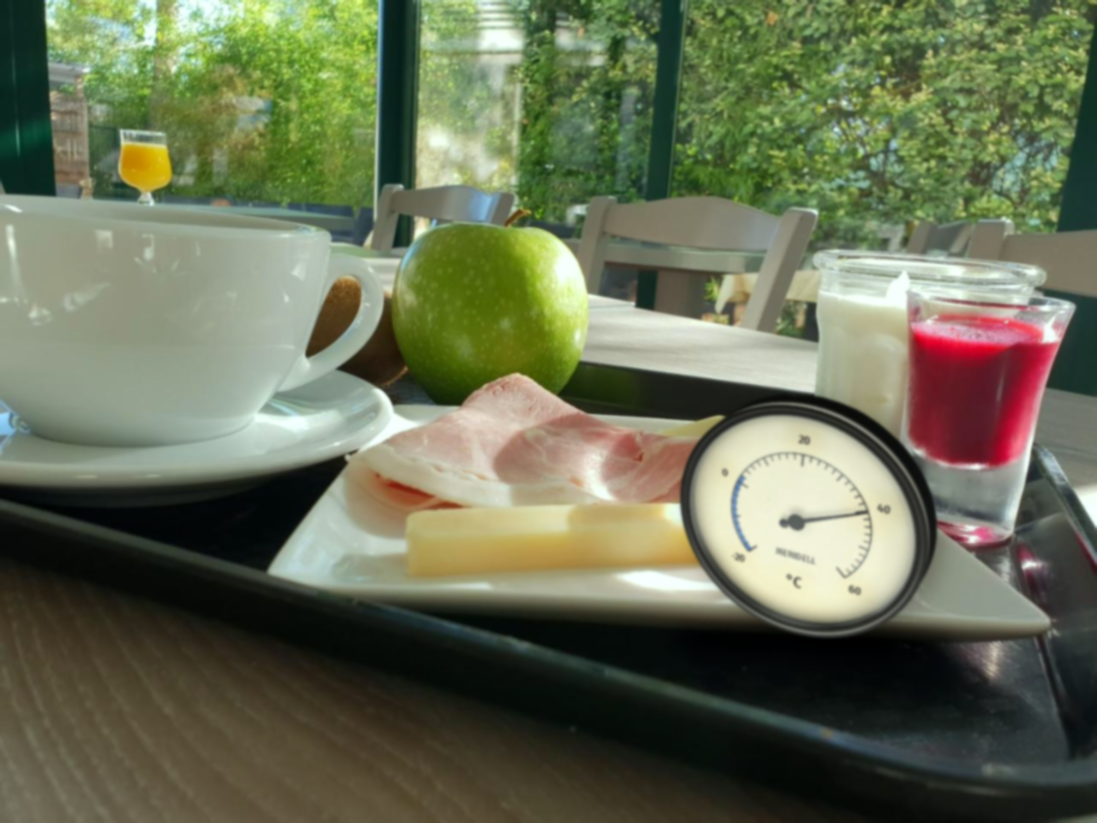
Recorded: 40,°C
